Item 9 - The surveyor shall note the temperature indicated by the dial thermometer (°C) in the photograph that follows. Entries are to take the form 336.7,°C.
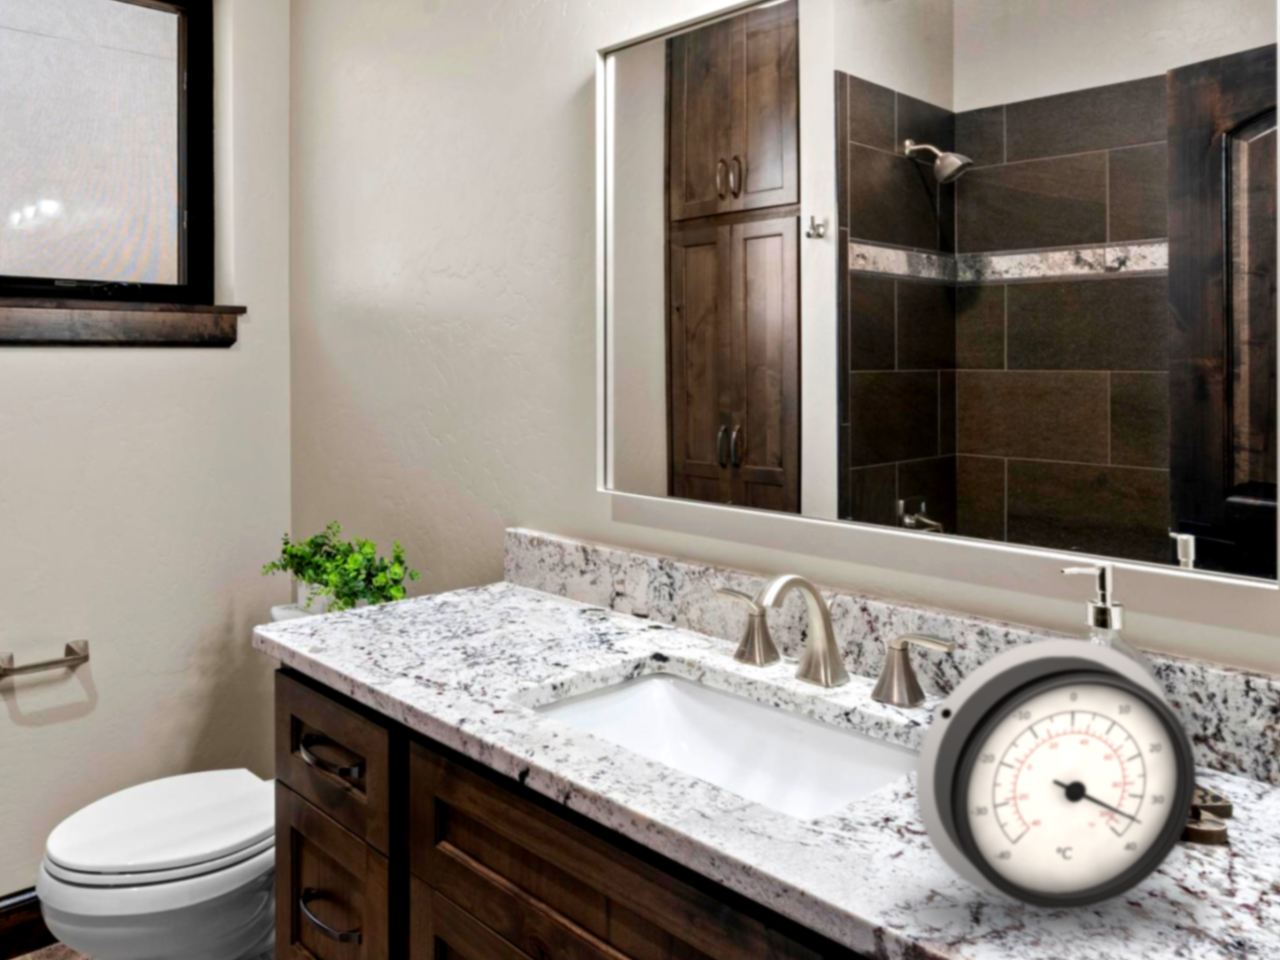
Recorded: 35,°C
